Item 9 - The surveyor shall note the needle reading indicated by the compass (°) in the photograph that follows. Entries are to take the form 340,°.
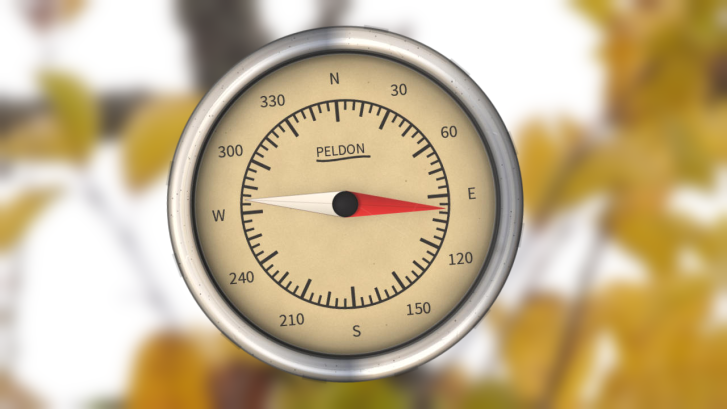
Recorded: 97.5,°
